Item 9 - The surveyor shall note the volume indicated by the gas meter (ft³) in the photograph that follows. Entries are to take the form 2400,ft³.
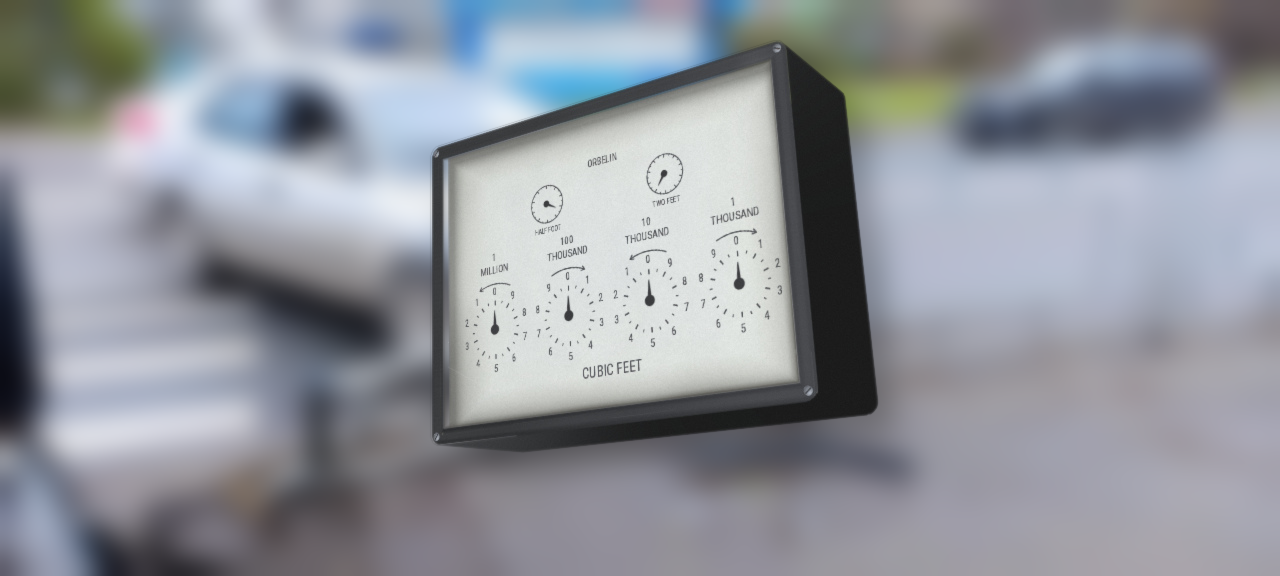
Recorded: 0,ft³
